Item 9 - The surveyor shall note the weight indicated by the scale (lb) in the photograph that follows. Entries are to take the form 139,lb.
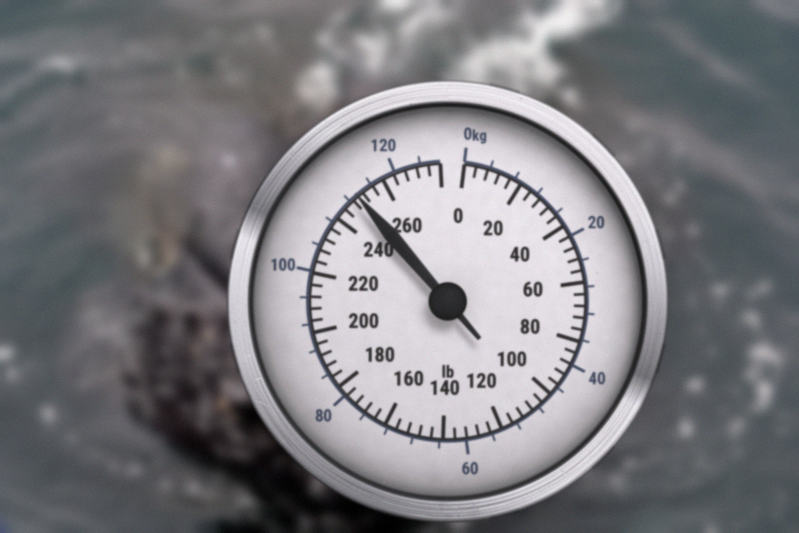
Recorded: 250,lb
